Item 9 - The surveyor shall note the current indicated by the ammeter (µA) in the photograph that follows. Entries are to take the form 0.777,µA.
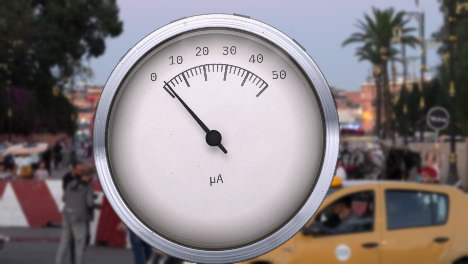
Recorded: 2,µA
